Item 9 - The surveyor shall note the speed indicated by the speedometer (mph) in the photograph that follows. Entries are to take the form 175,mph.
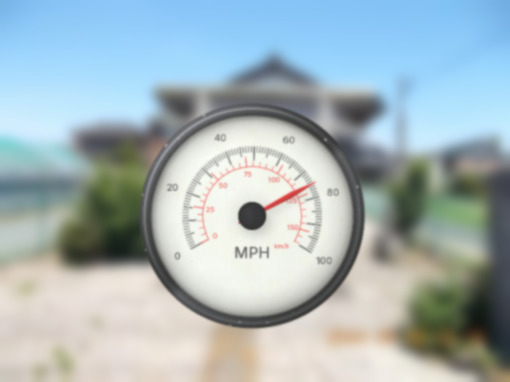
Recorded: 75,mph
